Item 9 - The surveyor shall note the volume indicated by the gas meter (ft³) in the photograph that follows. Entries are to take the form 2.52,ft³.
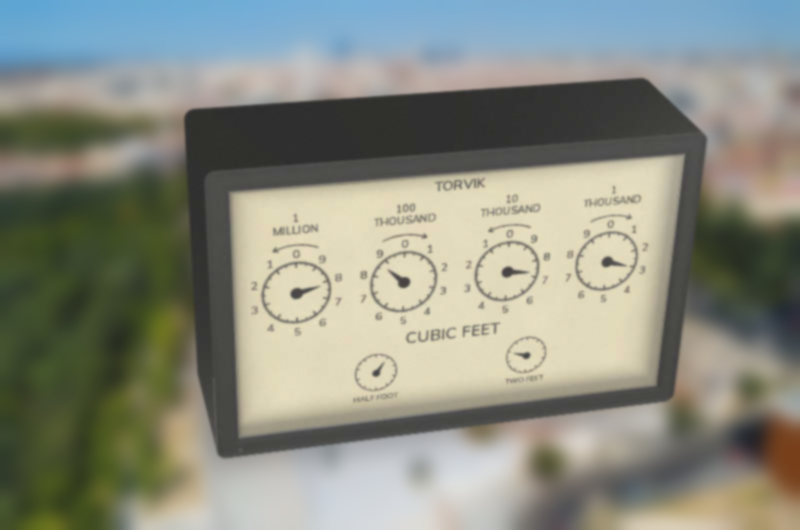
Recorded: 787300,ft³
